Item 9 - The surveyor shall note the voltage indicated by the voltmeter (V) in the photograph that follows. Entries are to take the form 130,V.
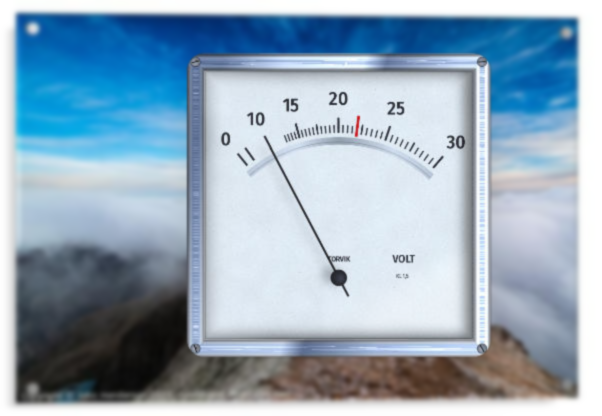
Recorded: 10,V
